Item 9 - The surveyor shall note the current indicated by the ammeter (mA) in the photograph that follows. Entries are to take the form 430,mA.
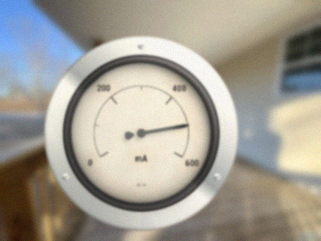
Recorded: 500,mA
